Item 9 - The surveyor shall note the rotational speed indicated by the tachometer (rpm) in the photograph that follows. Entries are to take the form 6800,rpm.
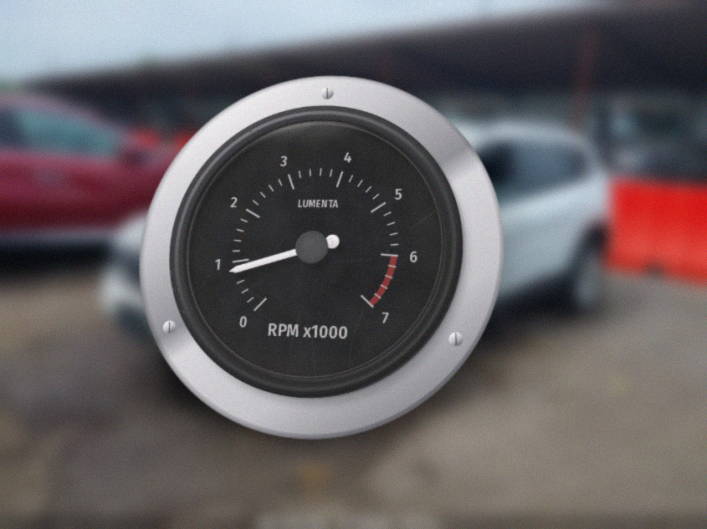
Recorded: 800,rpm
